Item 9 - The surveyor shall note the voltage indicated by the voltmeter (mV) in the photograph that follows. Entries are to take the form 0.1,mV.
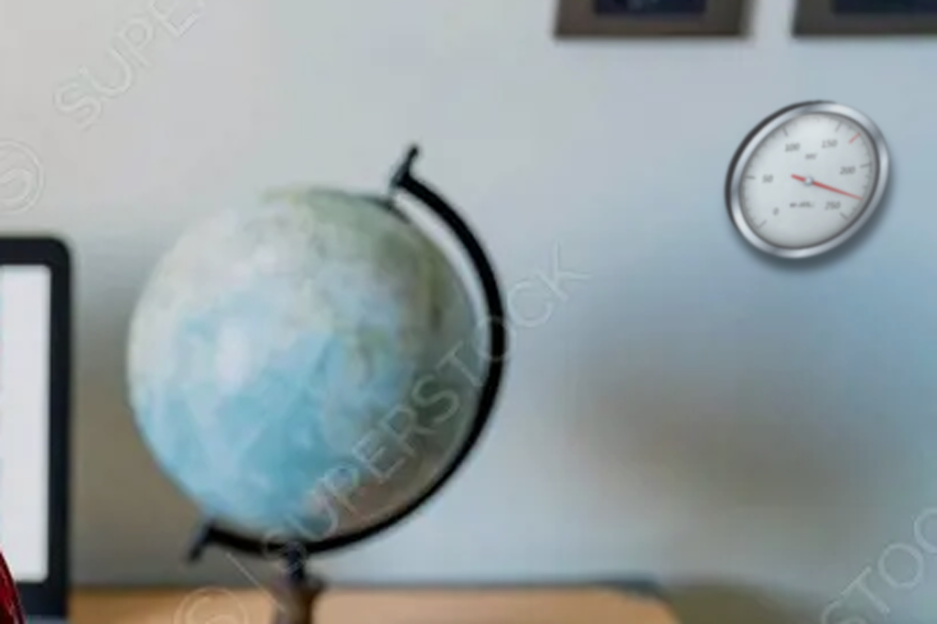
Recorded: 230,mV
